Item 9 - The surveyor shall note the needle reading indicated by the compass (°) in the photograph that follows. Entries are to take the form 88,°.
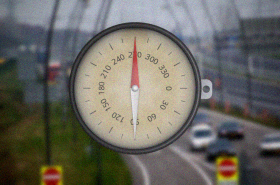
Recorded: 270,°
